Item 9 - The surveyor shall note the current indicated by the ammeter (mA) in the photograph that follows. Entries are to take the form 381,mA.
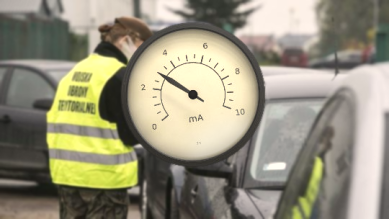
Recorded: 3,mA
